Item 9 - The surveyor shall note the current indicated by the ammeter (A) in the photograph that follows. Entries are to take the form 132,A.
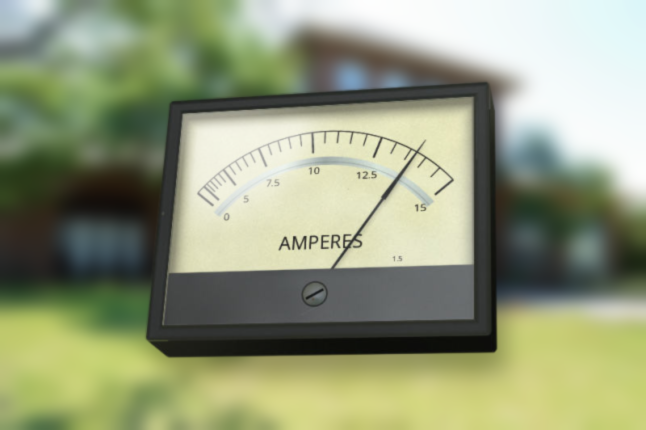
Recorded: 13.75,A
